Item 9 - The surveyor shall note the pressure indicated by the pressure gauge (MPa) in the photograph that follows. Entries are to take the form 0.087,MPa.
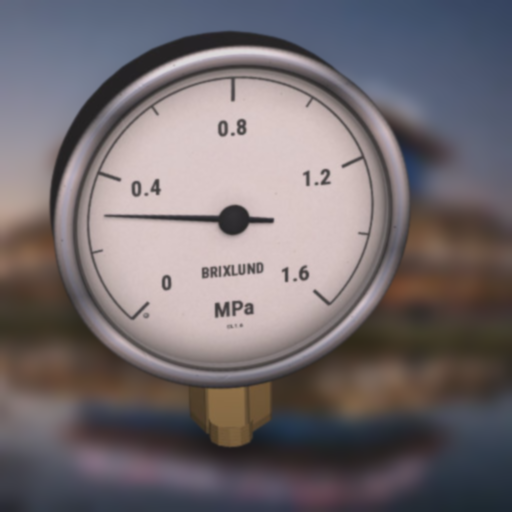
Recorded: 0.3,MPa
